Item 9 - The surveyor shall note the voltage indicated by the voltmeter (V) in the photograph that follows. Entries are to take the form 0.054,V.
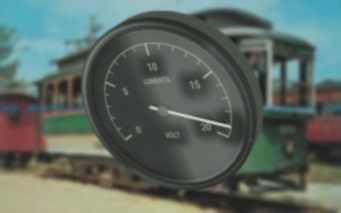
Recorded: 19,V
